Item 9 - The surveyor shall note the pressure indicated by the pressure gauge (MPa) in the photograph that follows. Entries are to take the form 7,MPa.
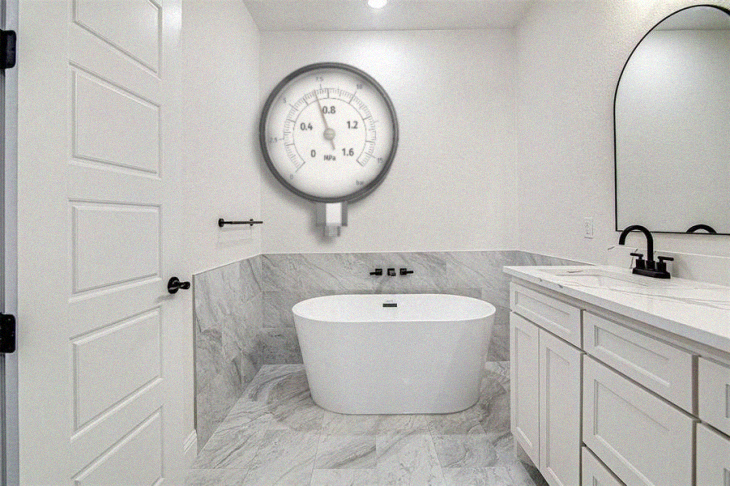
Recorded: 0.7,MPa
